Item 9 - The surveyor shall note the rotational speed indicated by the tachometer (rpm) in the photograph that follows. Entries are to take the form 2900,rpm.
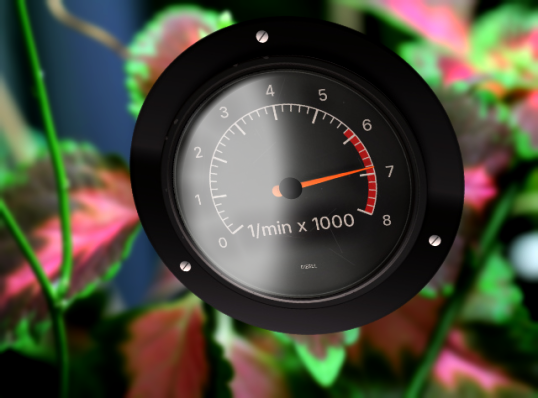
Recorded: 6800,rpm
